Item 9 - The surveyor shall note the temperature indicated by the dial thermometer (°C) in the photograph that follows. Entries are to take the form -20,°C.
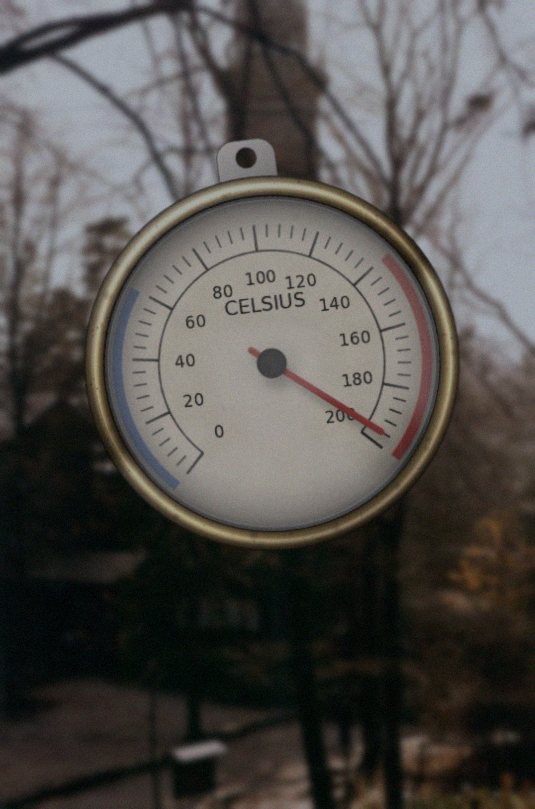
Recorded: 196,°C
